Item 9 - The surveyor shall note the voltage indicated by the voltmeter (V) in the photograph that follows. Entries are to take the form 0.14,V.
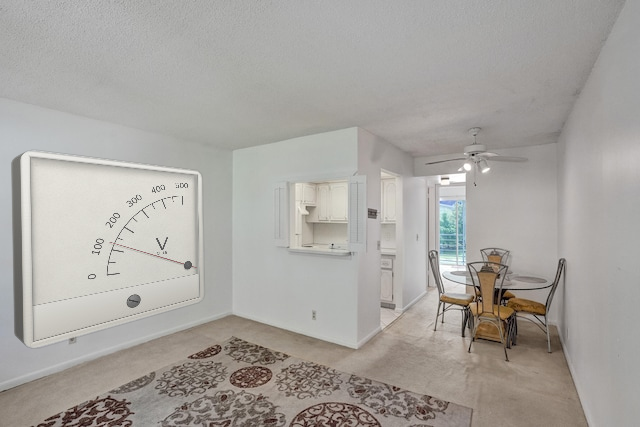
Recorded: 125,V
